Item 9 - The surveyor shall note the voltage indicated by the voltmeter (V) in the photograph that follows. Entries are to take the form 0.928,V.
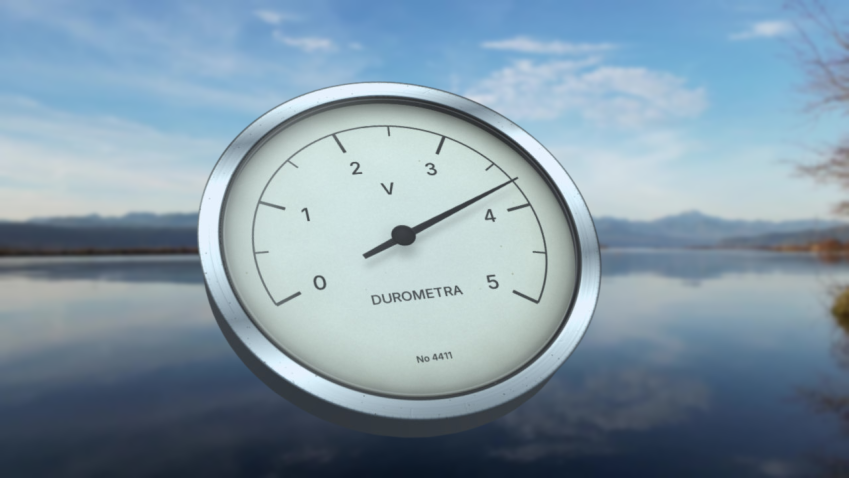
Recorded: 3.75,V
